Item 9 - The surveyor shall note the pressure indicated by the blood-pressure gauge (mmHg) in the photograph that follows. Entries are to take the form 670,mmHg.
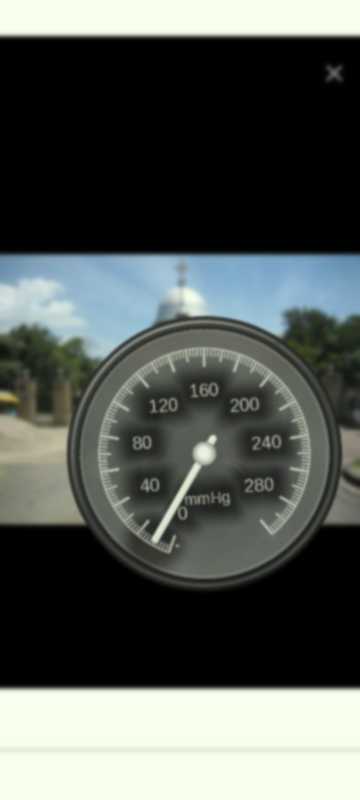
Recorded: 10,mmHg
